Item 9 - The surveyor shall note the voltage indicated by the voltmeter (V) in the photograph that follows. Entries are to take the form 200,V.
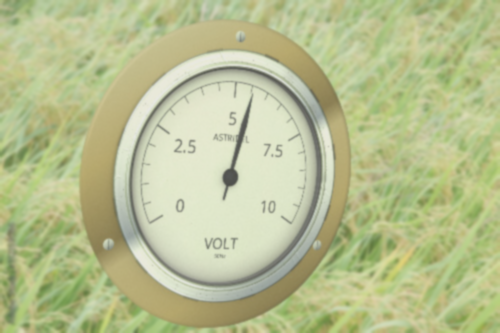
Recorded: 5.5,V
